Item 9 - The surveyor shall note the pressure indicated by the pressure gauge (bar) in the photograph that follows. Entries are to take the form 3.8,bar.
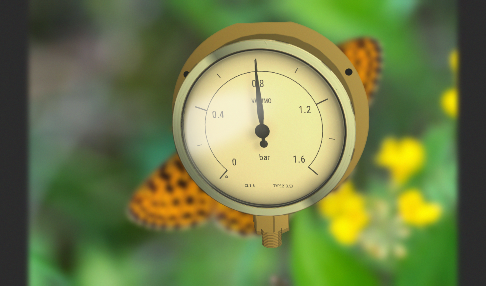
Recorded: 0.8,bar
